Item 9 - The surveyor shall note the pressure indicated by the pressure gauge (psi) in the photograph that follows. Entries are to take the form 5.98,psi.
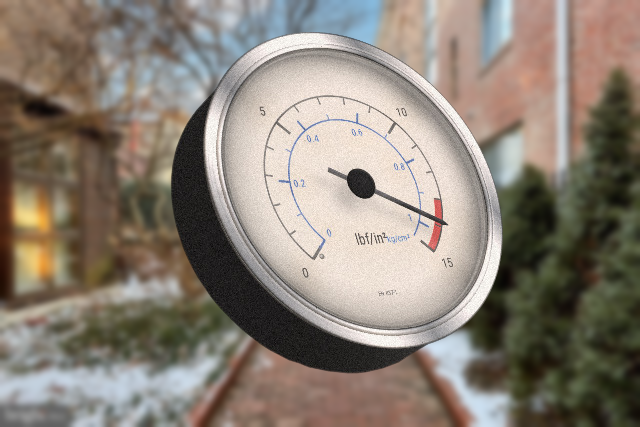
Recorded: 14,psi
